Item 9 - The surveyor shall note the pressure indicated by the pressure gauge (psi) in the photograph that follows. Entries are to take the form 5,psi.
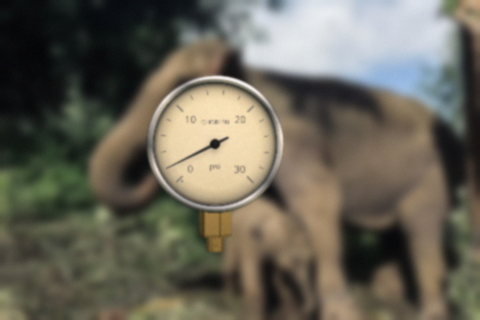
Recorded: 2,psi
